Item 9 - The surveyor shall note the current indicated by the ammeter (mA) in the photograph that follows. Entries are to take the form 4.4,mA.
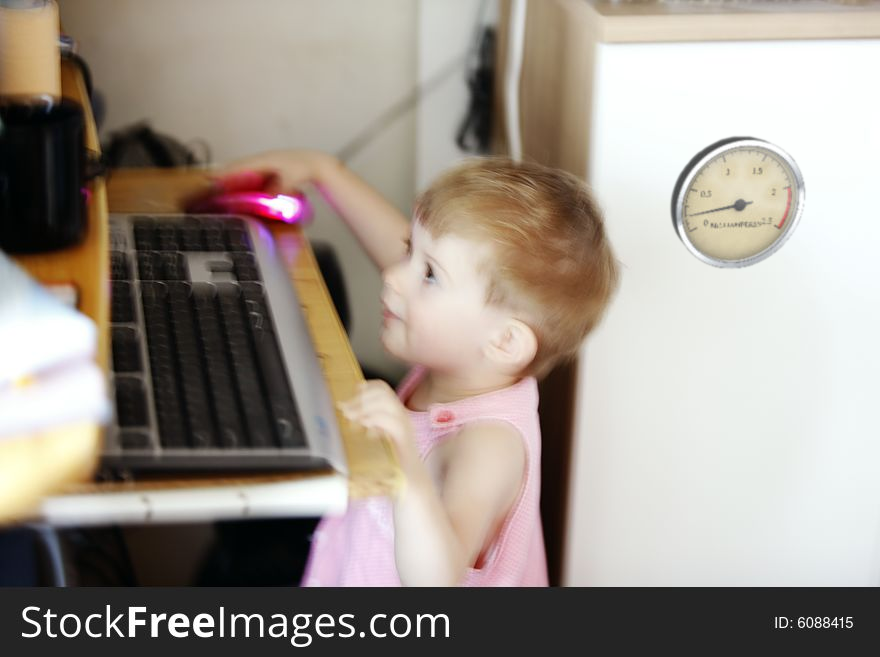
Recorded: 0.2,mA
